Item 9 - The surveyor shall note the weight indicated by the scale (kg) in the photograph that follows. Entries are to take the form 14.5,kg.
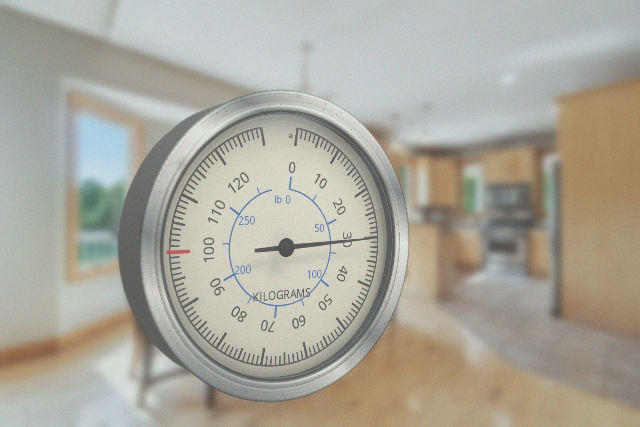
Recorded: 30,kg
